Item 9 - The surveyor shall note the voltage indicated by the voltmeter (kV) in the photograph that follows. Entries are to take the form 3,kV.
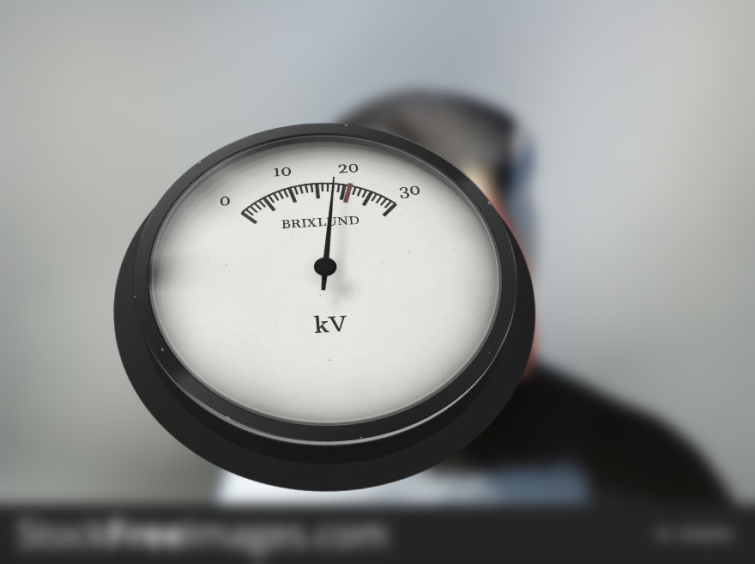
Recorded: 18,kV
